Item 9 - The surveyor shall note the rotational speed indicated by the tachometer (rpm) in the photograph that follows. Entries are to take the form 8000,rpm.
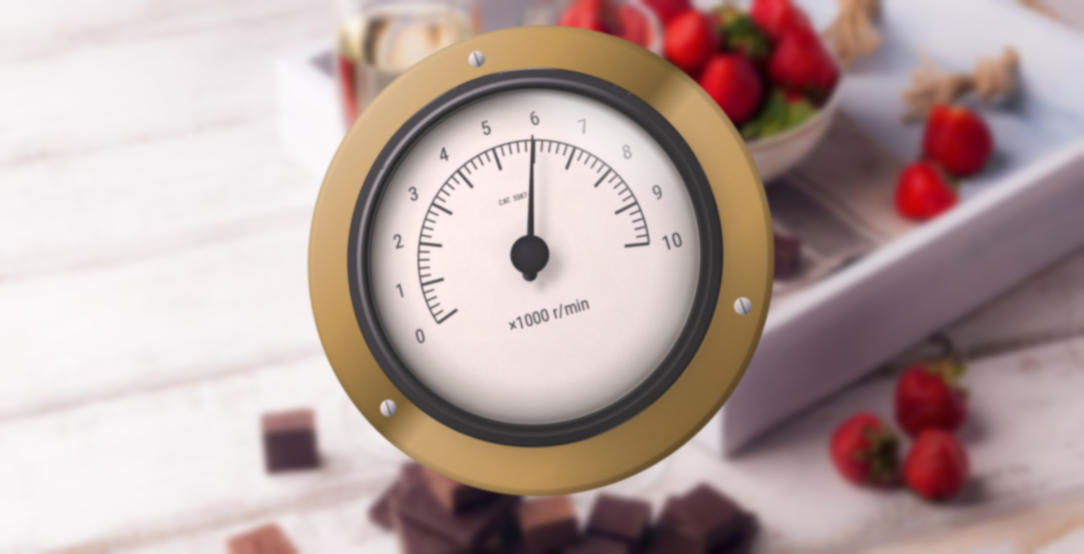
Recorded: 6000,rpm
